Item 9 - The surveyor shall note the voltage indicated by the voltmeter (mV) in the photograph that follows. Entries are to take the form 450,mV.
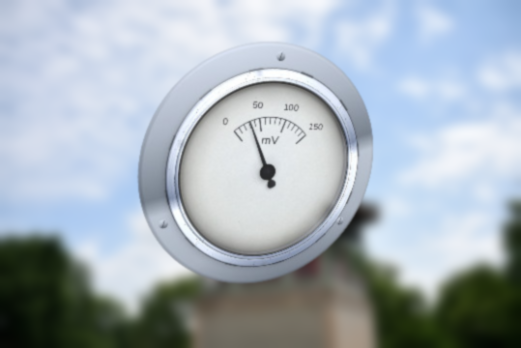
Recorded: 30,mV
